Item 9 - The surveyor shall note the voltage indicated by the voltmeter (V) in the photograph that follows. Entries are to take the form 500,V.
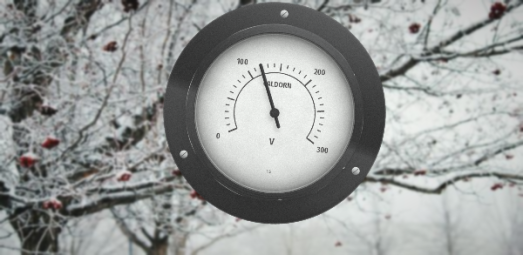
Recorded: 120,V
